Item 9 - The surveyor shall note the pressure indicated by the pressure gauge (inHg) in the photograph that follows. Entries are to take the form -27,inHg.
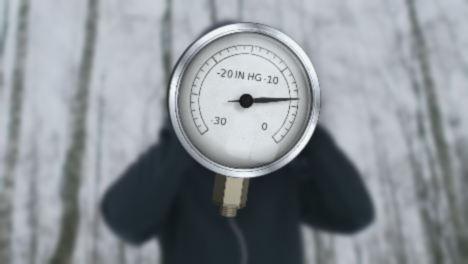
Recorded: -6,inHg
